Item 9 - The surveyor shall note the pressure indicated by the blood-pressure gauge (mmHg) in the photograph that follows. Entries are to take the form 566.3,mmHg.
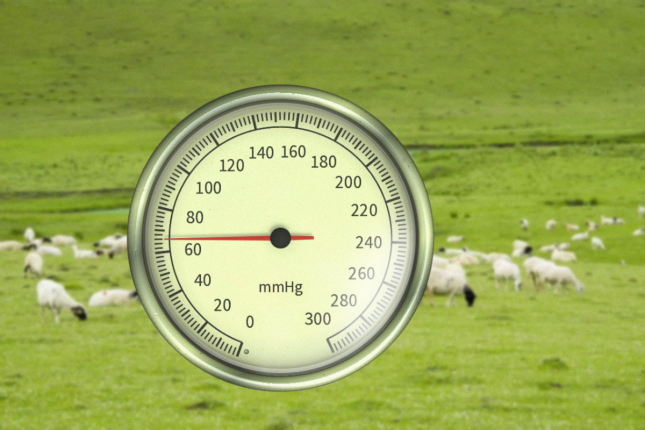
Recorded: 66,mmHg
